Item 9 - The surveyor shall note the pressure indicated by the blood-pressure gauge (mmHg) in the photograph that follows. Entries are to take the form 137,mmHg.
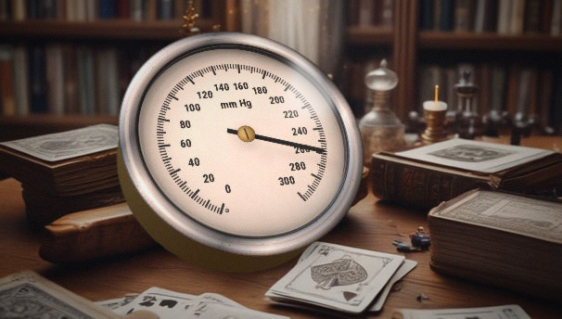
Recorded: 260,mmHg
